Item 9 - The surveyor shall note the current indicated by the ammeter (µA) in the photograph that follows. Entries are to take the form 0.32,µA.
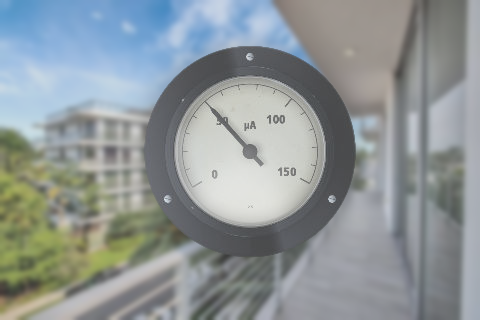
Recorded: 50,µA
